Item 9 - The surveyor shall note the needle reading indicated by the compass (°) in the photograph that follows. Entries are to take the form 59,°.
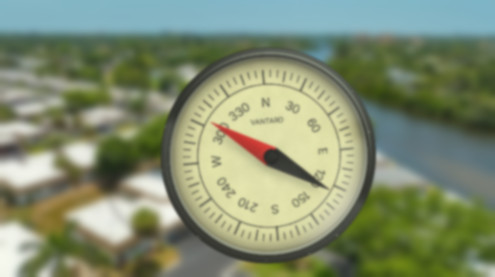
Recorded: 305,°
